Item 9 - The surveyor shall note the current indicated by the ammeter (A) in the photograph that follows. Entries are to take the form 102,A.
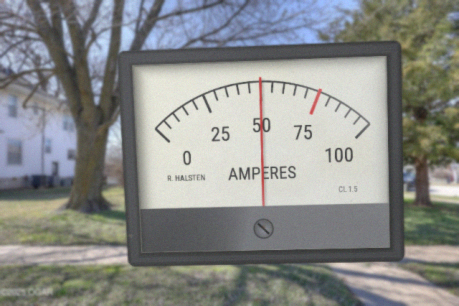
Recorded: 50,A
